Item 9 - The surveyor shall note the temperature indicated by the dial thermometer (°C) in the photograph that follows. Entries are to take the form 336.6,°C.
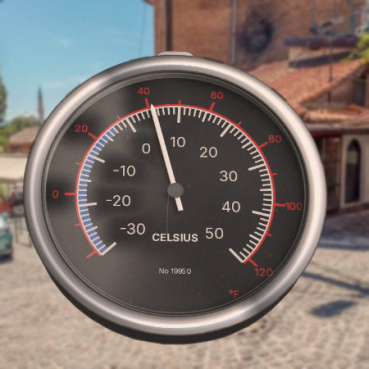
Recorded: 5,°C
